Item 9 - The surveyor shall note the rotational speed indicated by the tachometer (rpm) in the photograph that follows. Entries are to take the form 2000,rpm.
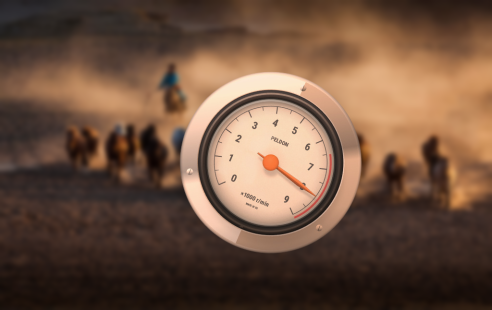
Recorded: 8000,rpm
